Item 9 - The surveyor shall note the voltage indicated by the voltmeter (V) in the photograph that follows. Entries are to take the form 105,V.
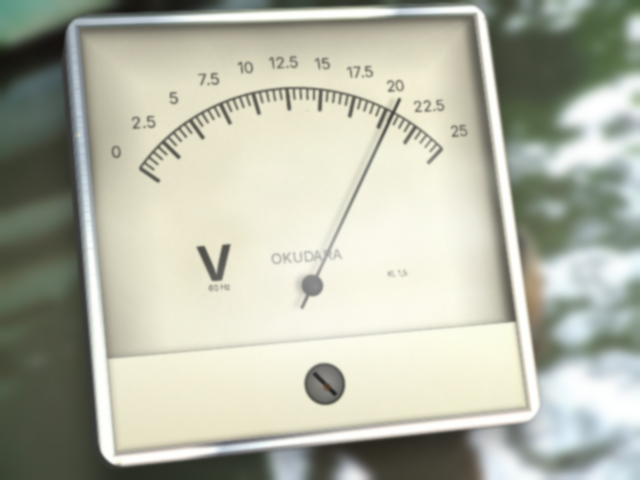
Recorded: 20.5,V
